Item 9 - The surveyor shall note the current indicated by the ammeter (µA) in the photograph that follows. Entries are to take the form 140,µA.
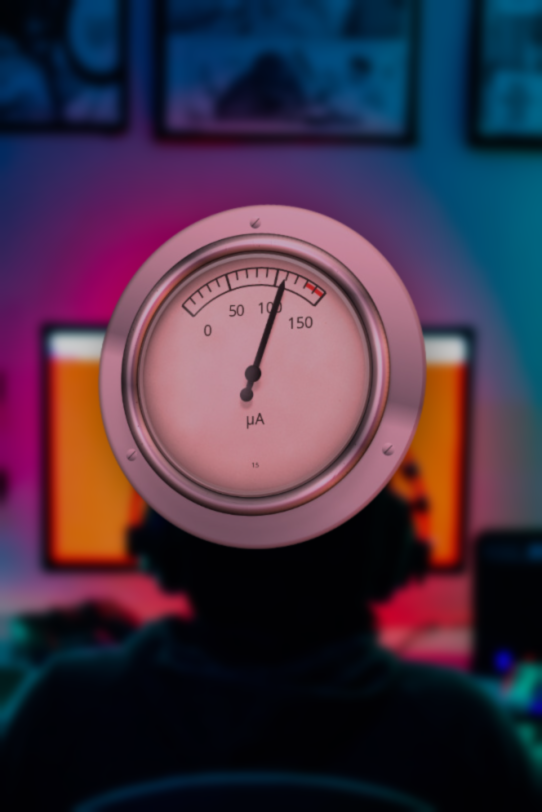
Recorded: 110,µA
